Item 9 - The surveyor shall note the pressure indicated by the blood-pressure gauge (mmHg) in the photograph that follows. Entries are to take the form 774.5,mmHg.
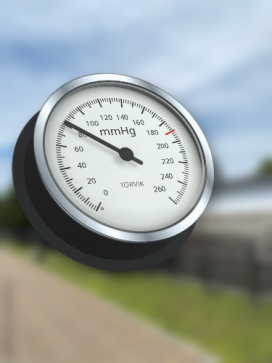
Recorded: 80,mmHg
